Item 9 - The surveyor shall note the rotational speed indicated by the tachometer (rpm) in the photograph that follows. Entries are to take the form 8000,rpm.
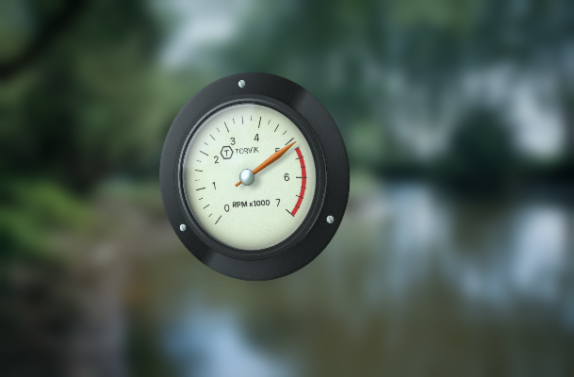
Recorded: 5125,rpm
